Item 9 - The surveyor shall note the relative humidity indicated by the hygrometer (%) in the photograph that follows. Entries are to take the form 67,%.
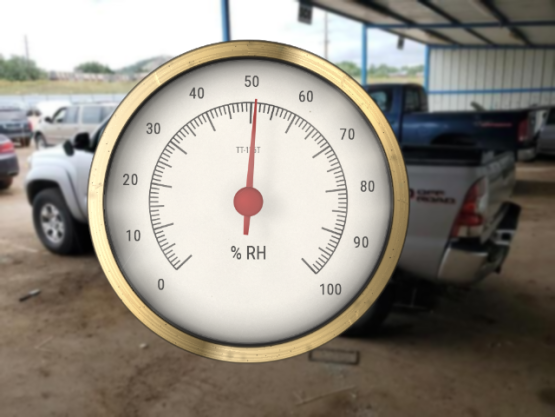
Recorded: 51,%
